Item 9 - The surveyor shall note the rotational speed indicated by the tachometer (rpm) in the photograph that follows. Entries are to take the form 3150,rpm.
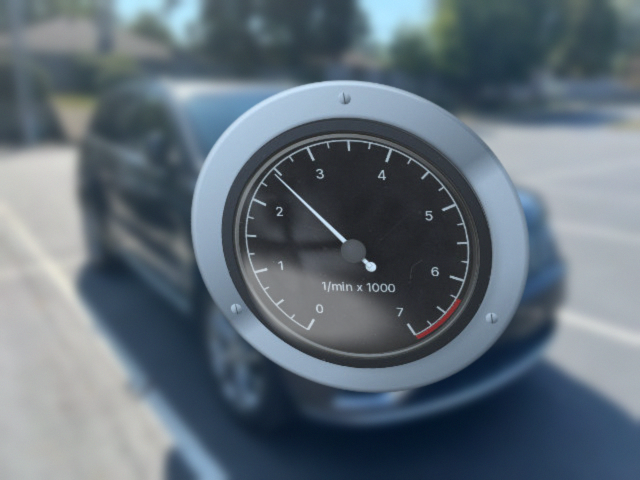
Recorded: 2500,rpm
